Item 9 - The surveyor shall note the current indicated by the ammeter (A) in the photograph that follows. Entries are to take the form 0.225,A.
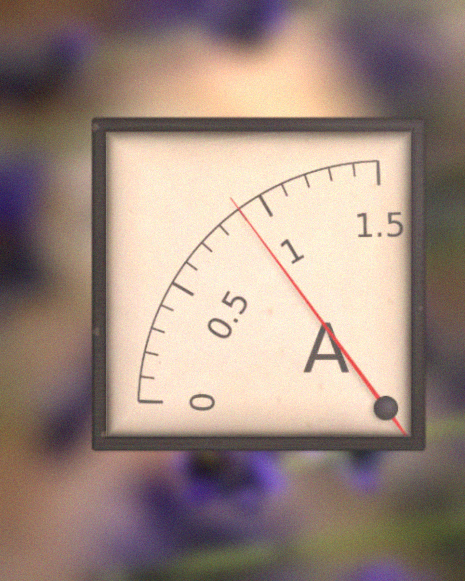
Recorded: 0.9,A
